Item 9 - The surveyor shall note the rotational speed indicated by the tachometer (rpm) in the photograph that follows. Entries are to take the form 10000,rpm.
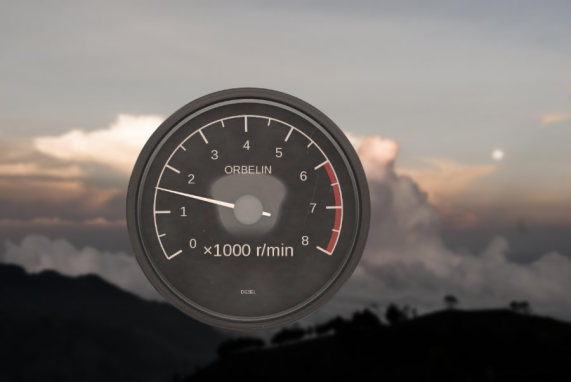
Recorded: 1500,rpm
